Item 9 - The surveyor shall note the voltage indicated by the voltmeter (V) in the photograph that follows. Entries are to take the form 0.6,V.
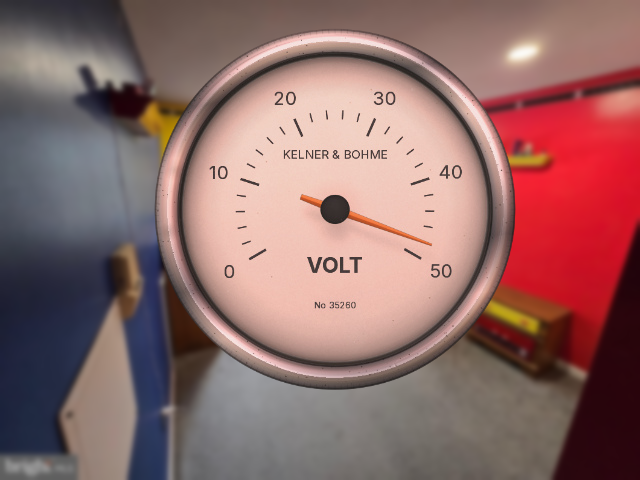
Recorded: 48,V
